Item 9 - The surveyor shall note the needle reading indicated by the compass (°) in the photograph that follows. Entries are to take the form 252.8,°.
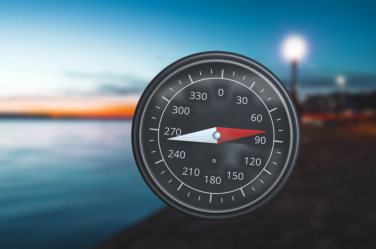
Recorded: 80,°
